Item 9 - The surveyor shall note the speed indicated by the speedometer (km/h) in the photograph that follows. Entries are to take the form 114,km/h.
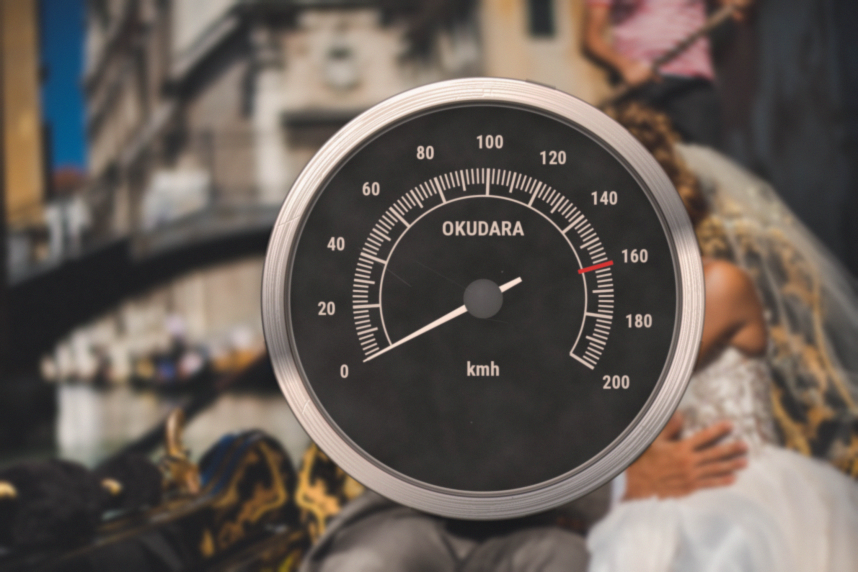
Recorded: 0,km/h
